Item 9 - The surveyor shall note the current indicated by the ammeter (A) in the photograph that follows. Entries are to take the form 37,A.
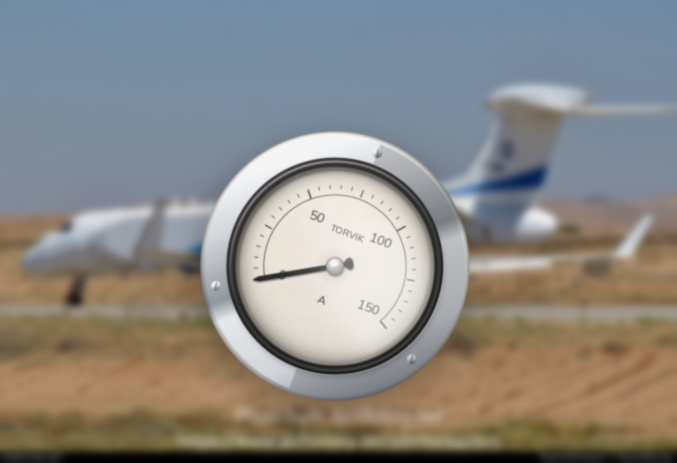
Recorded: 0,A
